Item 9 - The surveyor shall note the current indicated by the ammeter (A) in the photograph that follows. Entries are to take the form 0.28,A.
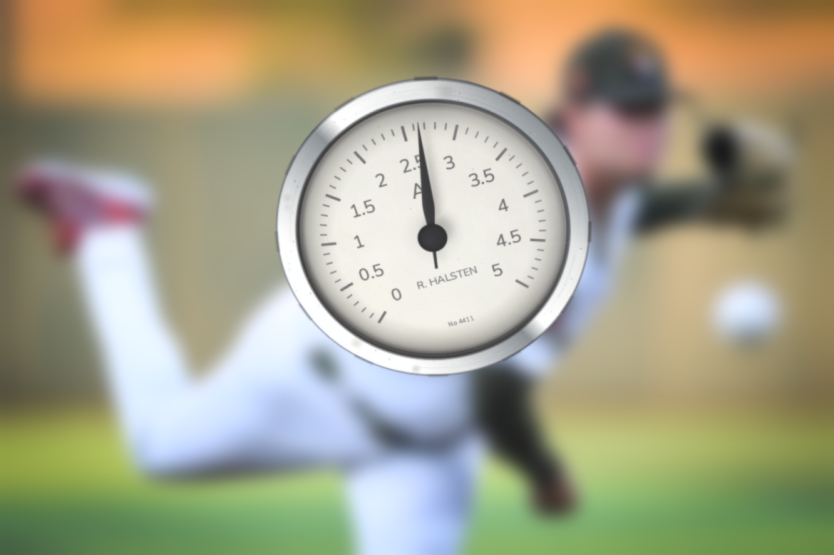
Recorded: 2.65,A
